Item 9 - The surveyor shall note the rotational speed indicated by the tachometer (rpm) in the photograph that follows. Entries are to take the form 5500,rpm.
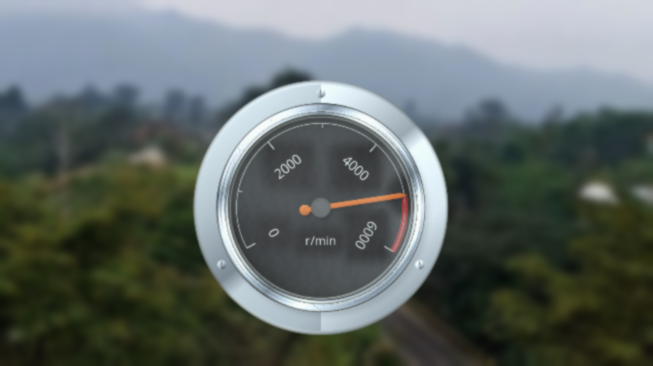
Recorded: 5000,rpm
